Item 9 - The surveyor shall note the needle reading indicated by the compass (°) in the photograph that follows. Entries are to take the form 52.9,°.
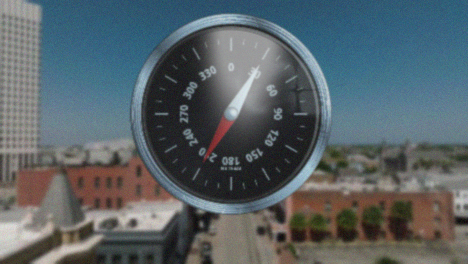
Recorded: 210,°
